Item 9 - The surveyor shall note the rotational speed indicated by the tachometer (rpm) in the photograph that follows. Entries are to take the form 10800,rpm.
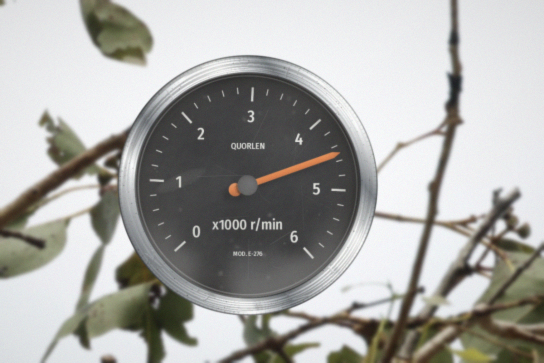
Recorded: 4500,rpm
